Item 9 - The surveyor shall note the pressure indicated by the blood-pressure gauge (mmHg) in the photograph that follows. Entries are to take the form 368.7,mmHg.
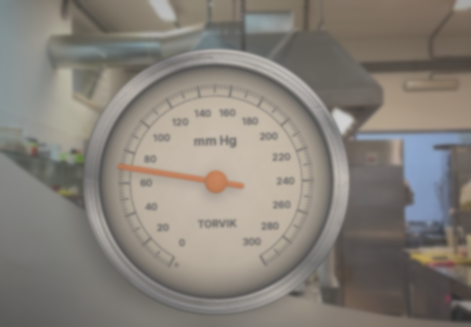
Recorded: 70,mmHg
